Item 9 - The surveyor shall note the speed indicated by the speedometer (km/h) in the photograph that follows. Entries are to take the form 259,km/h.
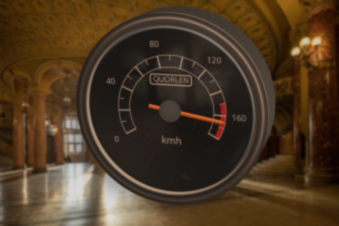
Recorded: 165,km/h
